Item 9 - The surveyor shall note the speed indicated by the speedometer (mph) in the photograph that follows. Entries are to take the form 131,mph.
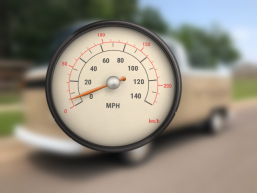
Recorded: 5,mph
